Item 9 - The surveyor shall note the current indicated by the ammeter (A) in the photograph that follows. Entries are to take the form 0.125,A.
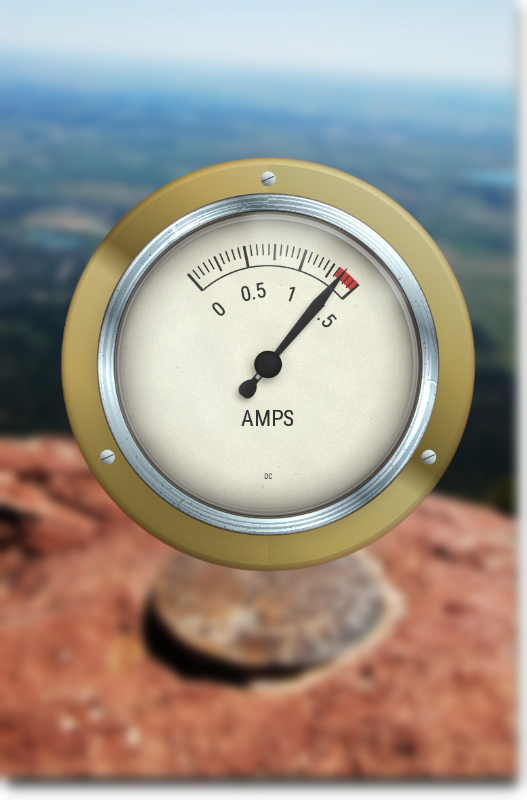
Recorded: 1.35,A
